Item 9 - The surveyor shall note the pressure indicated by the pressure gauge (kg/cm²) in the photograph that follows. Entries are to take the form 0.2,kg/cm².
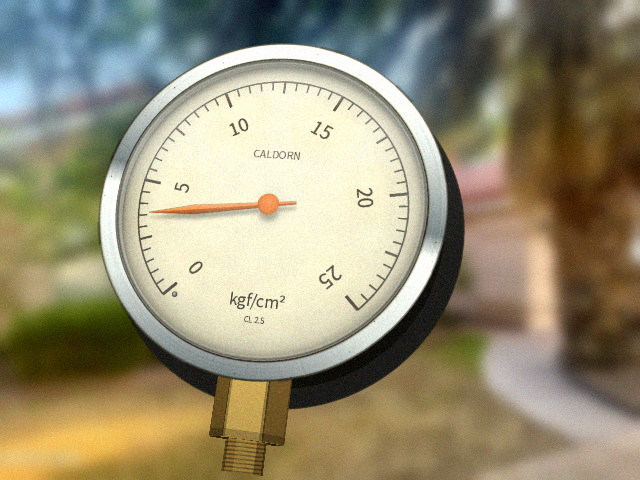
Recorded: 3.5,kg/cm²
